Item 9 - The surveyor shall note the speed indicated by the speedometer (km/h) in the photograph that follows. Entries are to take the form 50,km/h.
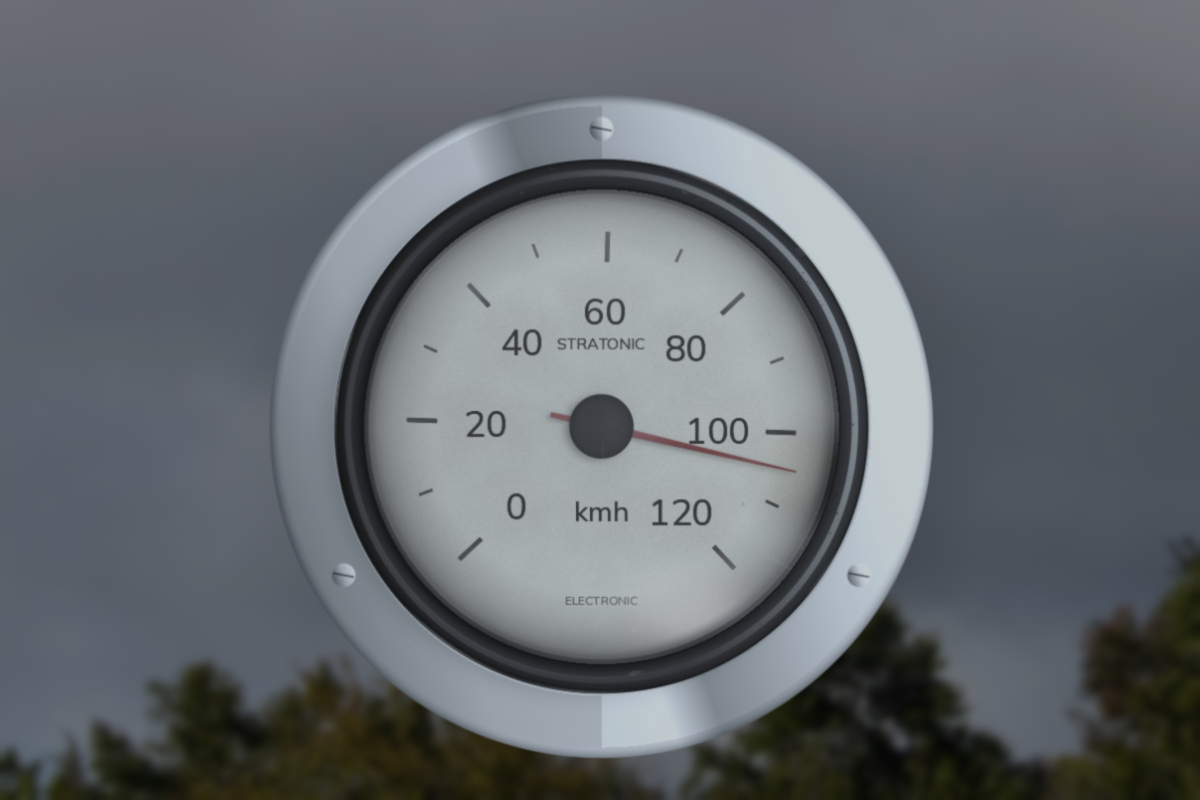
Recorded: 105,km/h
